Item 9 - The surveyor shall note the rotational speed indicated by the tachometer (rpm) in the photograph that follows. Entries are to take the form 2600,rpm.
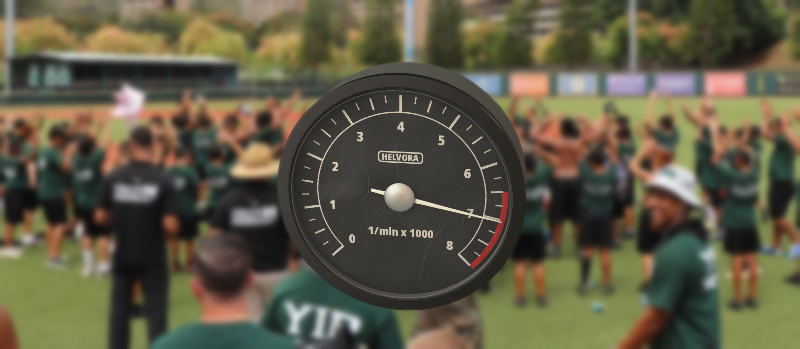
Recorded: 7000,rpm
